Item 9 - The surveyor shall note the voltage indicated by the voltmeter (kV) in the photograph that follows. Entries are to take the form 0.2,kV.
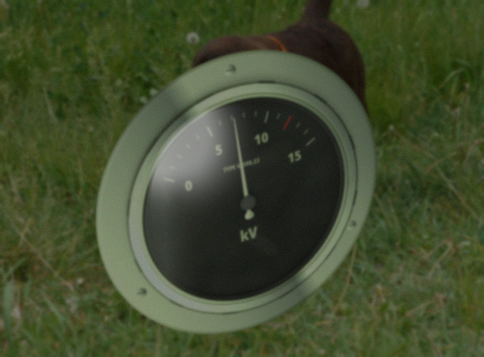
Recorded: 7,kV
